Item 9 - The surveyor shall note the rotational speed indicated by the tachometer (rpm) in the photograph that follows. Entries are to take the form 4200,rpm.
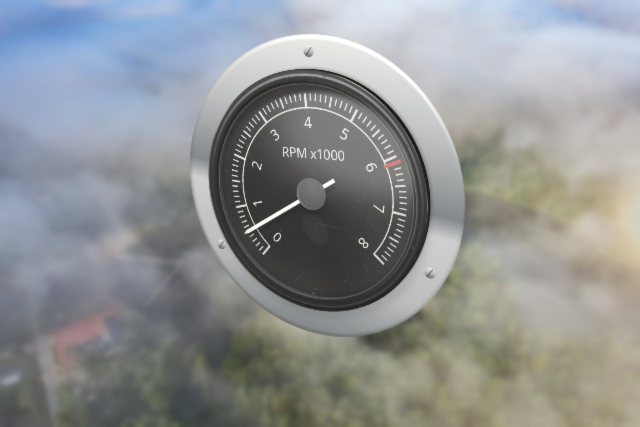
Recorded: 500,rpm
